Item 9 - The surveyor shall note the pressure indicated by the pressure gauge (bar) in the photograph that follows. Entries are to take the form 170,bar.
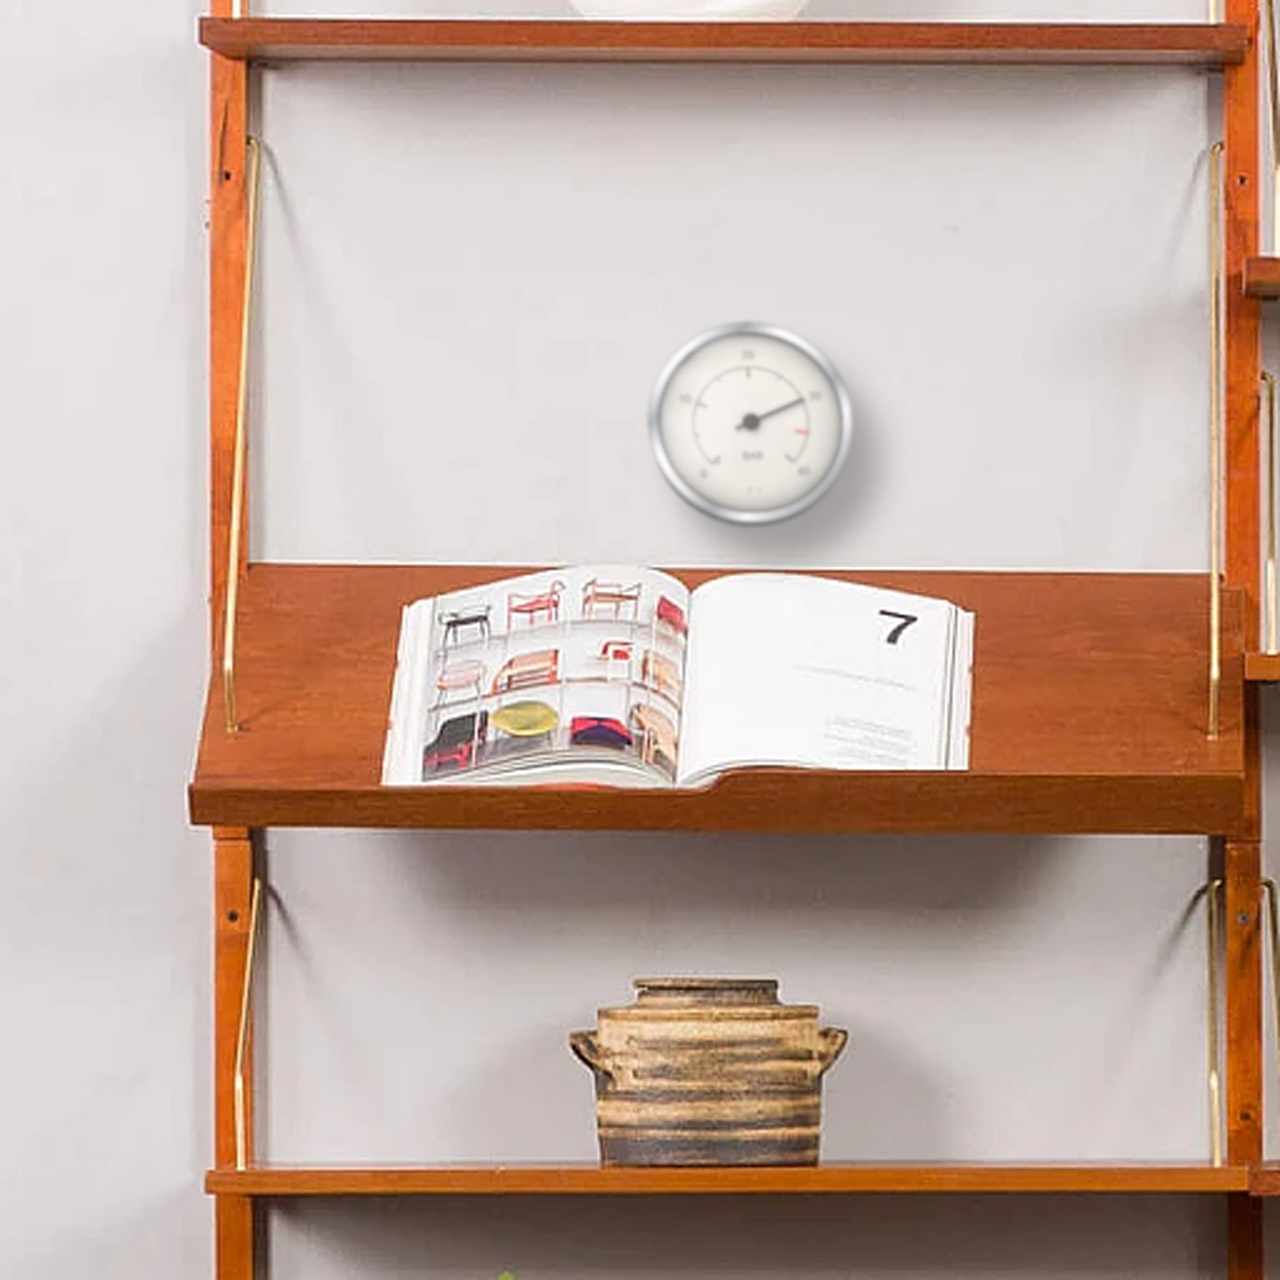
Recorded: 30,bar
